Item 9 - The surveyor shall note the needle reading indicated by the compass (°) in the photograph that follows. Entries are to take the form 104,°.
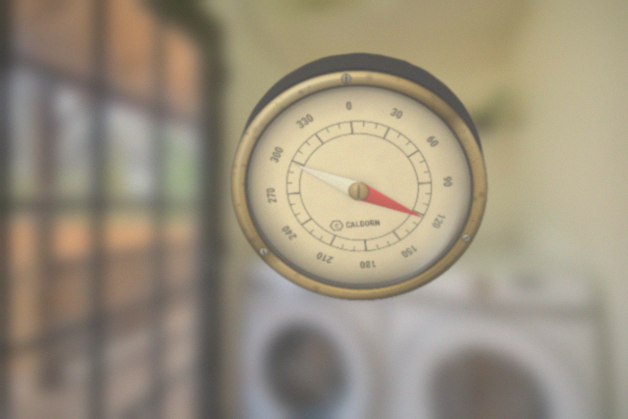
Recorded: 120,°
